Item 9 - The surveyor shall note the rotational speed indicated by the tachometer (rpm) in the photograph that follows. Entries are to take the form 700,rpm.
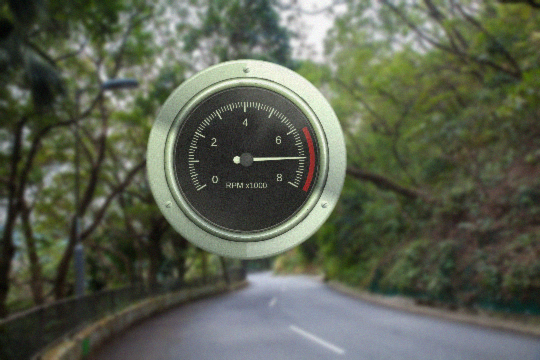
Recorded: 7000,rpm
